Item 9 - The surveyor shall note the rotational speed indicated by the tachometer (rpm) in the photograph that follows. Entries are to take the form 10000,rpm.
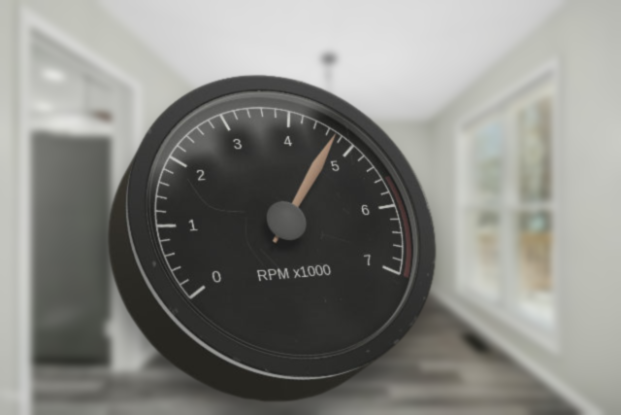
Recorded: 4700,rpm
